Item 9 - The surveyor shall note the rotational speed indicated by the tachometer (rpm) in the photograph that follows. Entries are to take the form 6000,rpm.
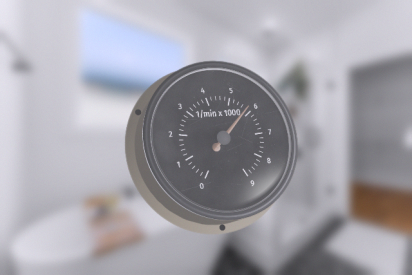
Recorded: 5800,rpm
